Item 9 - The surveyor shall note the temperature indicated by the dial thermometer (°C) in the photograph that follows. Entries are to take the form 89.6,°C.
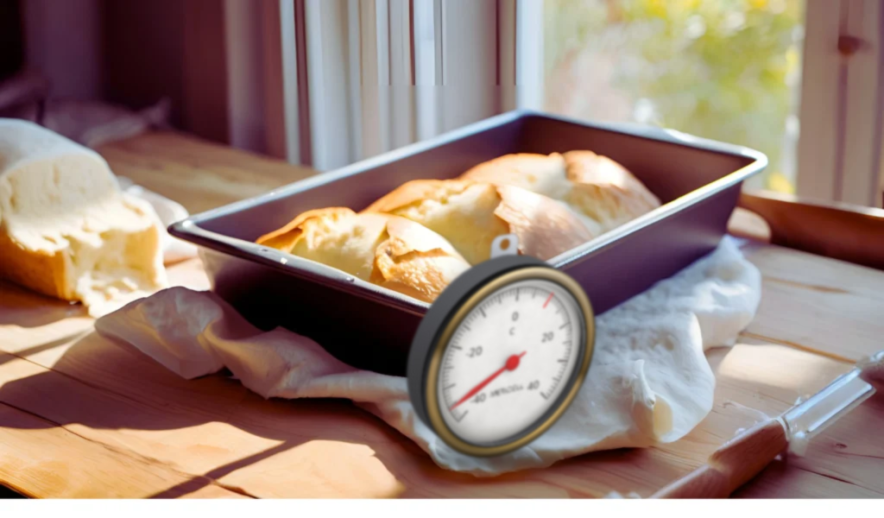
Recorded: -35,°C
